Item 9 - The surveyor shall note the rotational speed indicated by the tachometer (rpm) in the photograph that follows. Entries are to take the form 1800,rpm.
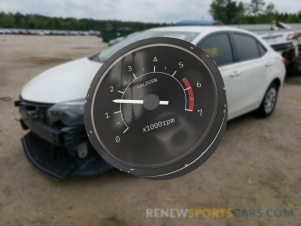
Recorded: 1500,rpm
